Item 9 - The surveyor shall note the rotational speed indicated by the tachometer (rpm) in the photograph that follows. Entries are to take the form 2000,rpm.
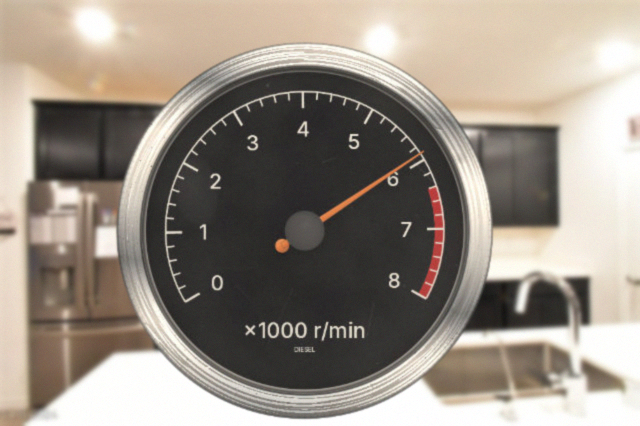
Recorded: 5900,rpm
